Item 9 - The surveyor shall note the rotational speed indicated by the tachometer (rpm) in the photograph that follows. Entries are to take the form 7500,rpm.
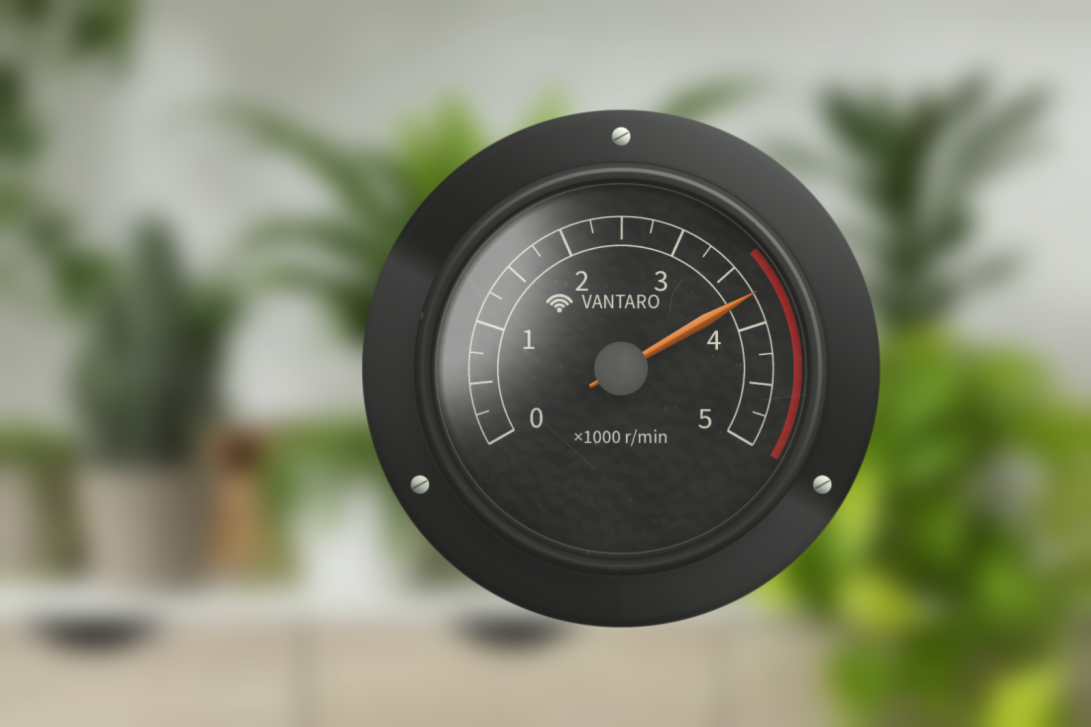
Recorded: 3750,rpm
